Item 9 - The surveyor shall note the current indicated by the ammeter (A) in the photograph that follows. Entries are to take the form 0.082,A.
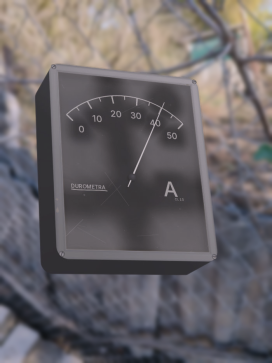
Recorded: 40,A
